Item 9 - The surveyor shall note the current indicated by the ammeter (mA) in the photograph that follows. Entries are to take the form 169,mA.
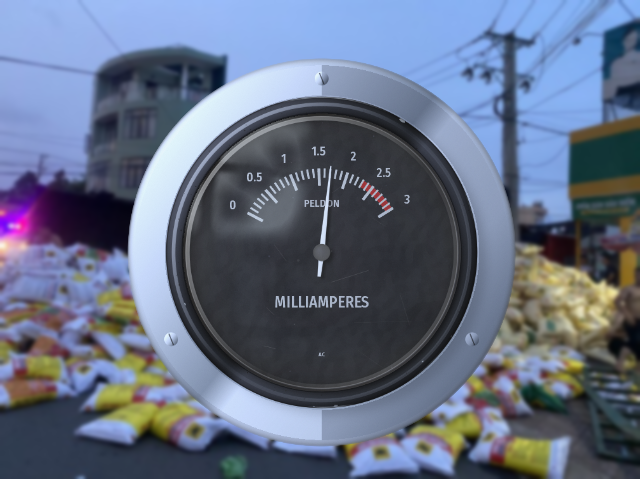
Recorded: 1.7,mA
